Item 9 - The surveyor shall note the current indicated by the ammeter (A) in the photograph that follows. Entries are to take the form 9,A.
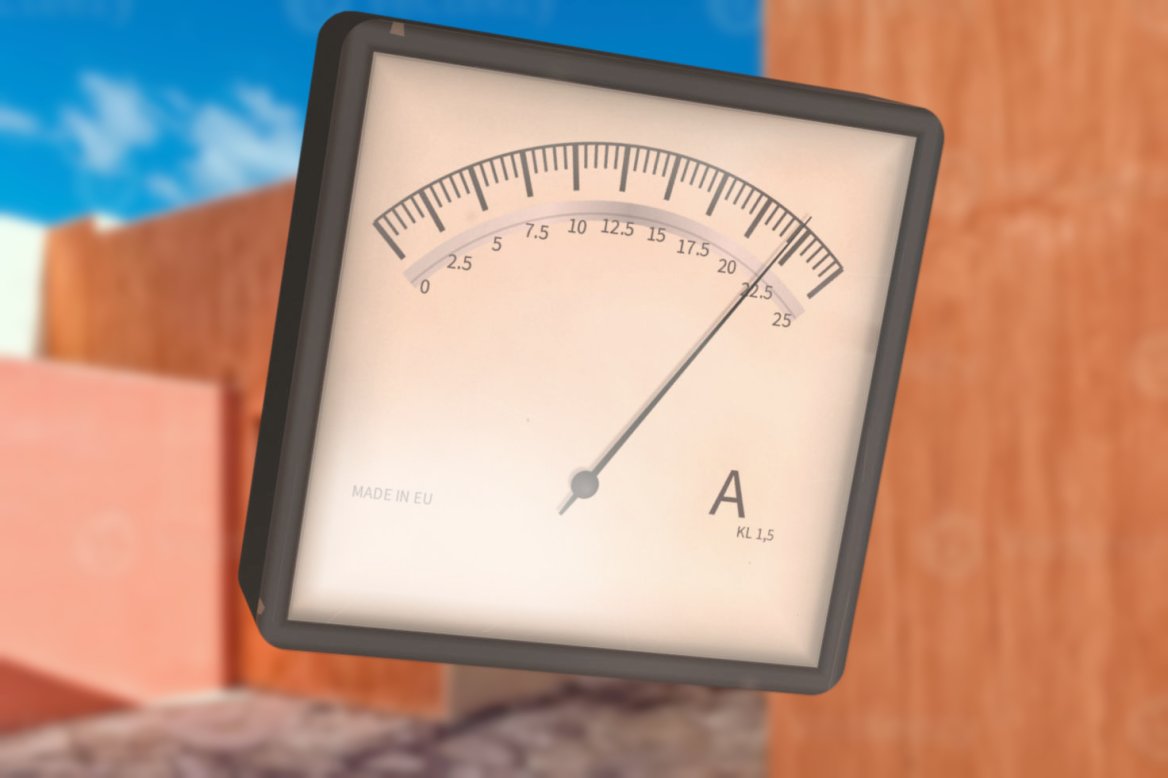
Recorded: 22,A
